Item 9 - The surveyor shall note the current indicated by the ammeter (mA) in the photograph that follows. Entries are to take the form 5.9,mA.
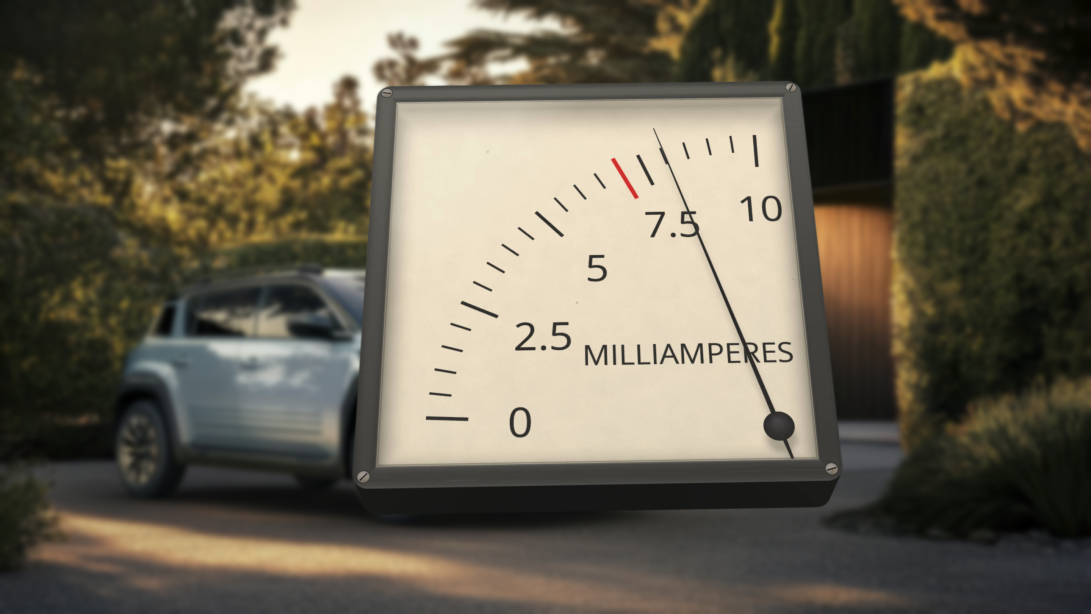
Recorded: 8,mA
